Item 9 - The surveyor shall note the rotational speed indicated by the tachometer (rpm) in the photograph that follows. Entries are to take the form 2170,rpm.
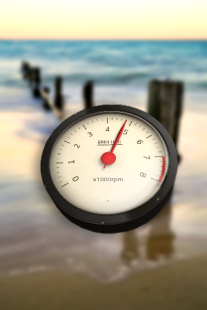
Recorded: 4800,rpm
